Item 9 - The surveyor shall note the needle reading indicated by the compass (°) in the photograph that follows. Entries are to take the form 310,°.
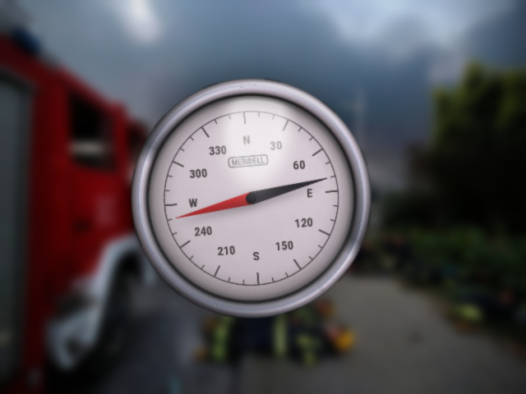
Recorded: 260,°
